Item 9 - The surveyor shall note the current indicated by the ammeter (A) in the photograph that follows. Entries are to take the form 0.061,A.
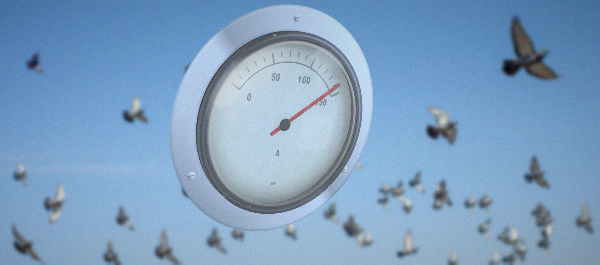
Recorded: 140,A
